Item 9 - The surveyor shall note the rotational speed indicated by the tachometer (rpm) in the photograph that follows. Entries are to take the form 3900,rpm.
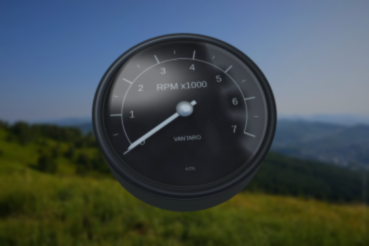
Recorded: 0,rpm
